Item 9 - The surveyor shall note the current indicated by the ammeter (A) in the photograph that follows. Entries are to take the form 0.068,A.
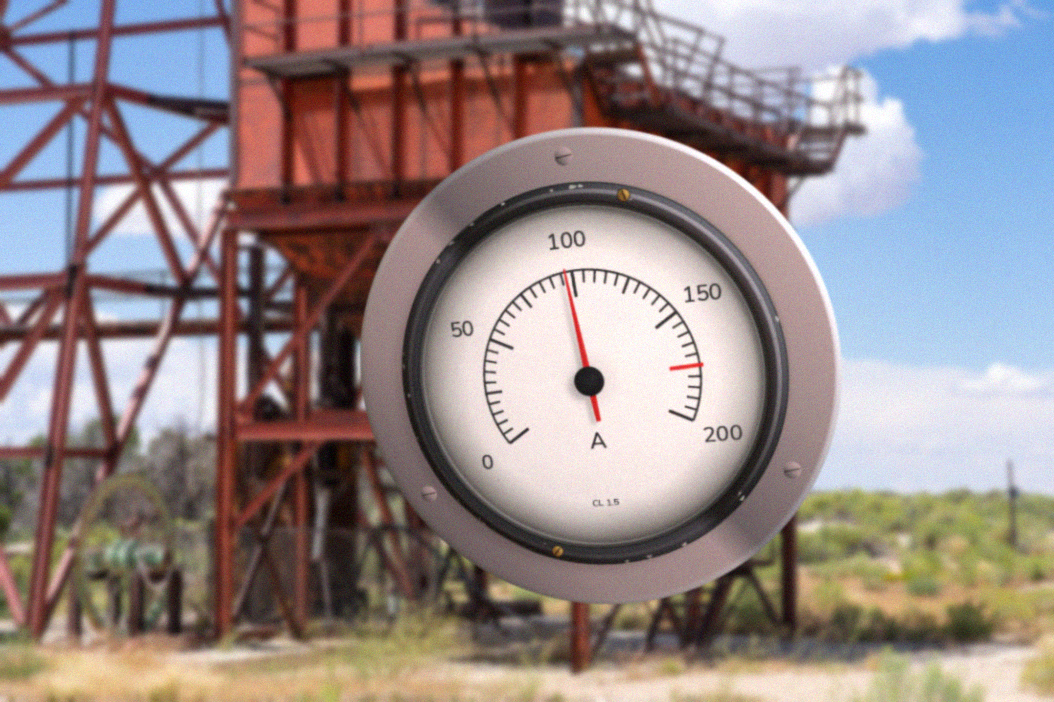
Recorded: 97.5,A
